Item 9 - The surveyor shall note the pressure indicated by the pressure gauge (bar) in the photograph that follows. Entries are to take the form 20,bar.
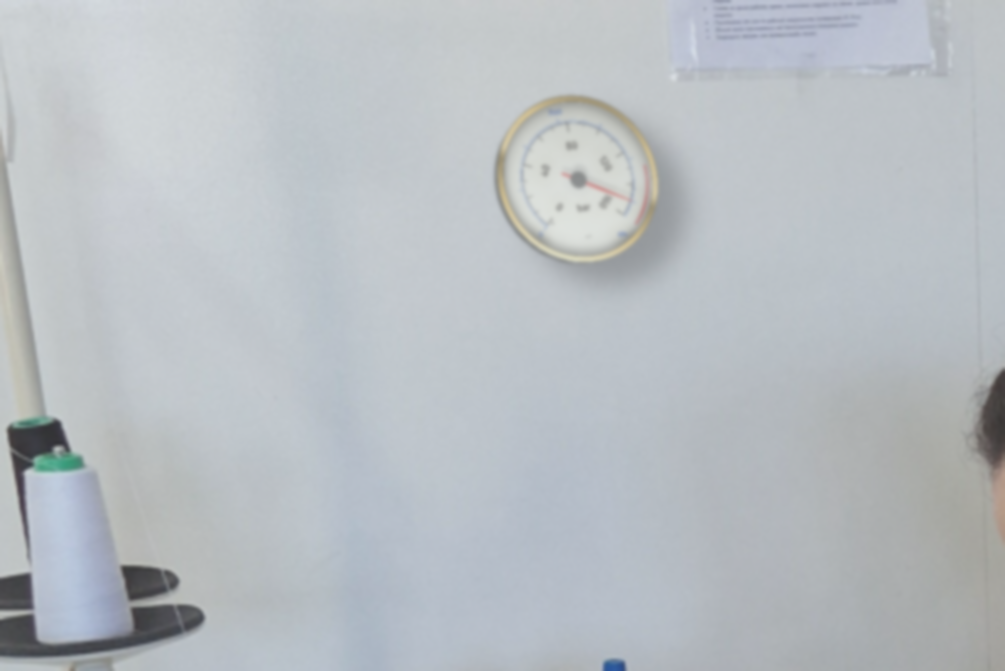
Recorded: 150,bar
